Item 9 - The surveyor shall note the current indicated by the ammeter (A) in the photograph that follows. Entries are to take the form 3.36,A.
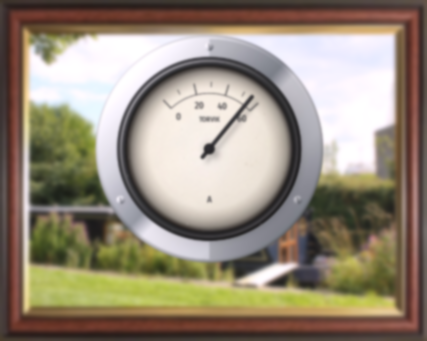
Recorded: 55,A
